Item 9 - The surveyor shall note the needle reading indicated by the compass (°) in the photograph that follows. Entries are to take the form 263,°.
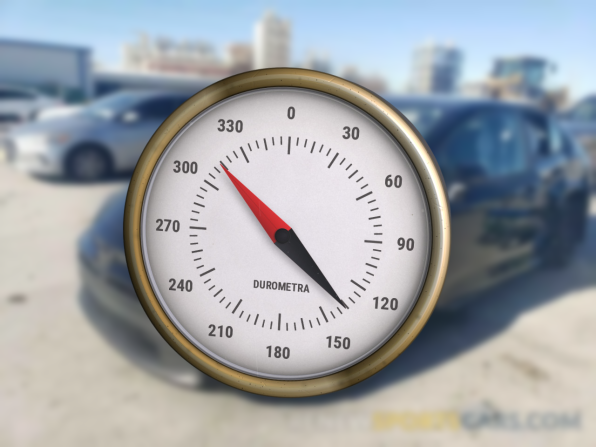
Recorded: 315,°
